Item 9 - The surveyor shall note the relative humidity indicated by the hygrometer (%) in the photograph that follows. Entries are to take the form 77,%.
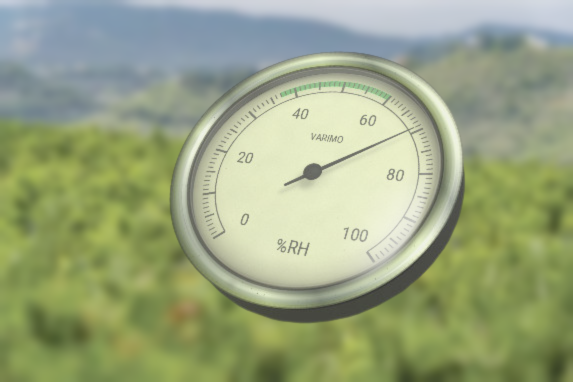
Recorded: 70,%
